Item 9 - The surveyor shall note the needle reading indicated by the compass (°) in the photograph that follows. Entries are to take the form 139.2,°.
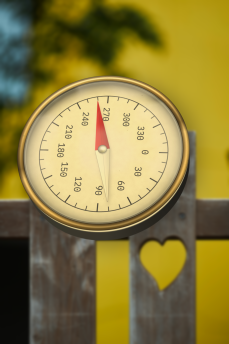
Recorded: 260,°
